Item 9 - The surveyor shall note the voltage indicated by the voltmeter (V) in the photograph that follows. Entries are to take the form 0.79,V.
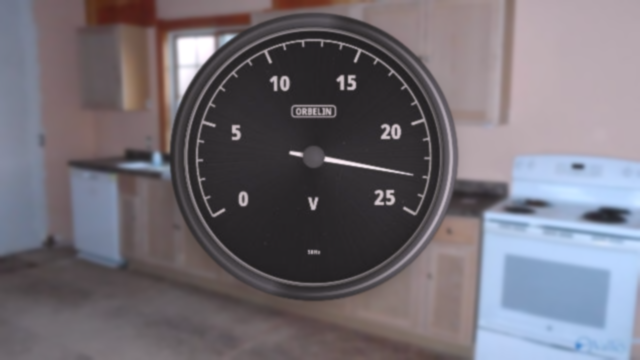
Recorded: 23,V
